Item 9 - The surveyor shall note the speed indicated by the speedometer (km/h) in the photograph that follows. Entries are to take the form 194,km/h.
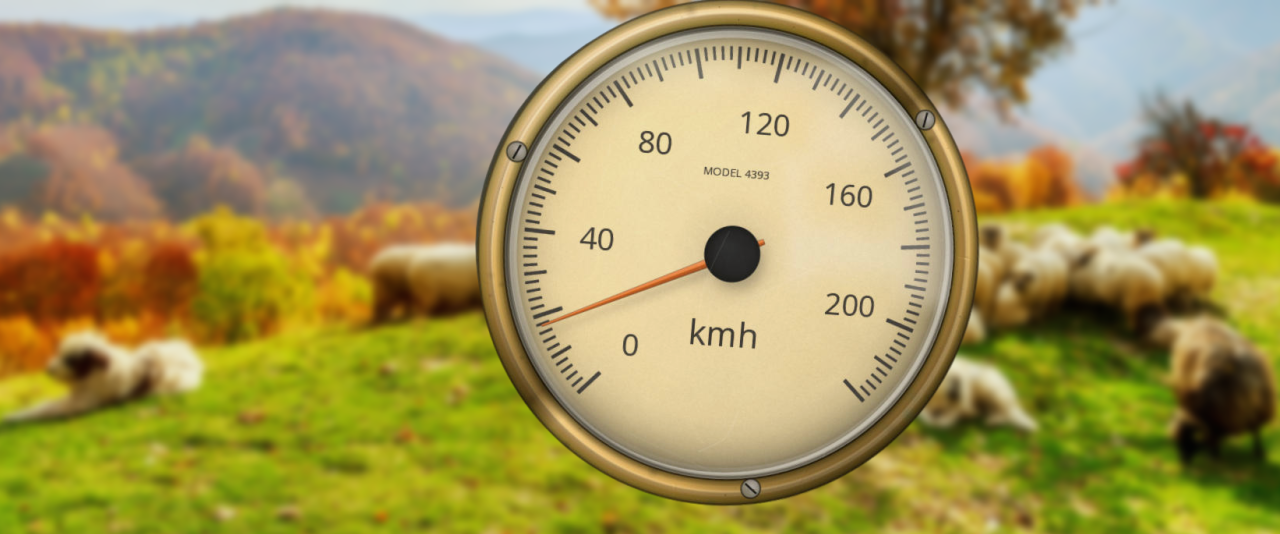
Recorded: 18,km/h
